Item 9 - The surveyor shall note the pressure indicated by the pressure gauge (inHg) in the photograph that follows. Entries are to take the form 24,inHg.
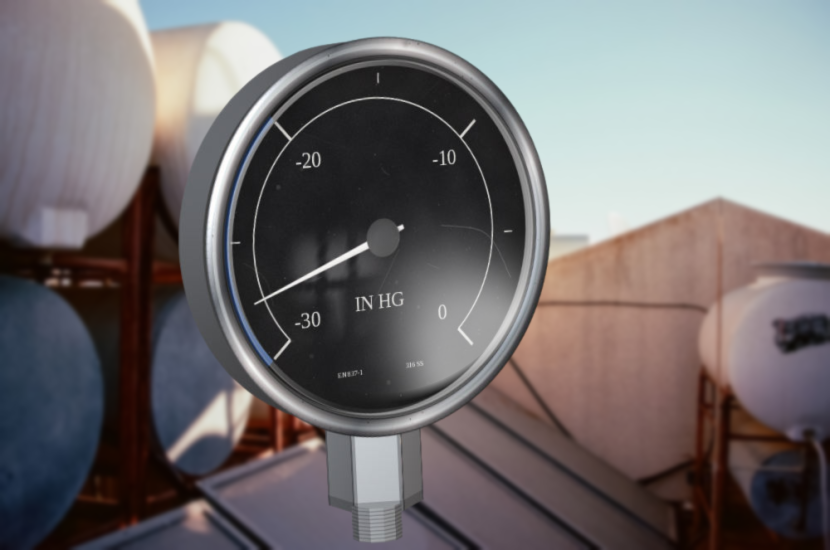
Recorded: -27.5,inHg
